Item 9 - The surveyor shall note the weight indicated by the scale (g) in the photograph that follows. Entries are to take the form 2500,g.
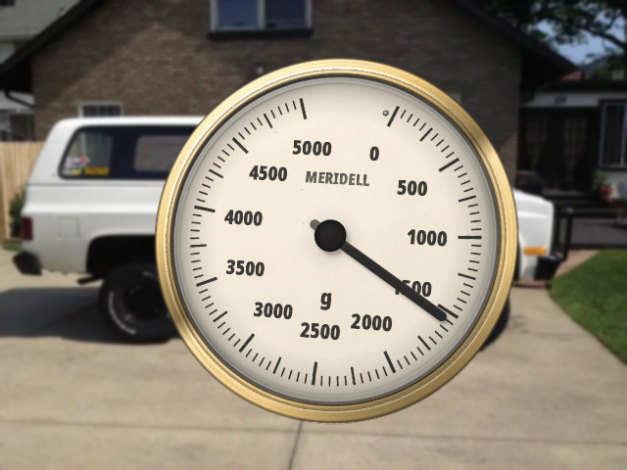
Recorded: 1550,g
